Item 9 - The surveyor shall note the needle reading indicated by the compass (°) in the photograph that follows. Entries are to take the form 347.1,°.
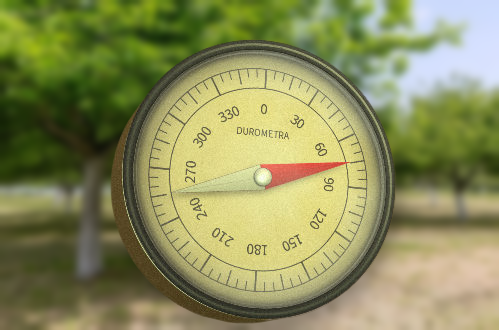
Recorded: 75,°
